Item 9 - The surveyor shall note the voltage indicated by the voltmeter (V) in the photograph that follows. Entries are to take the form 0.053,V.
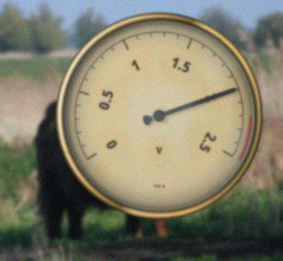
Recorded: 2,V
